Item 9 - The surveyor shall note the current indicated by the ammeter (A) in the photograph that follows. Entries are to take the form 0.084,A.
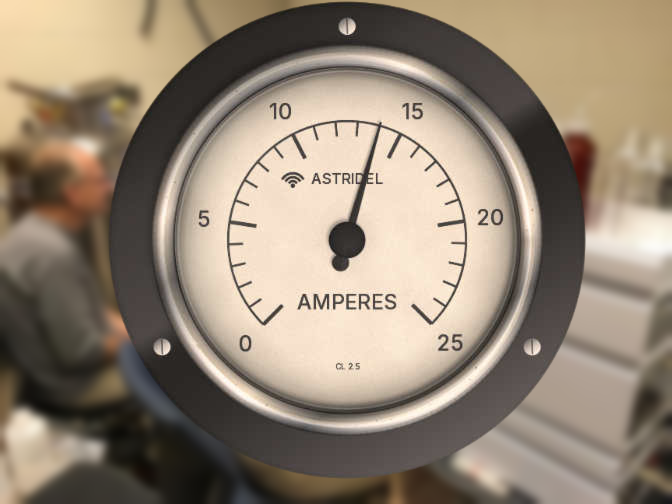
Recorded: 14,A
